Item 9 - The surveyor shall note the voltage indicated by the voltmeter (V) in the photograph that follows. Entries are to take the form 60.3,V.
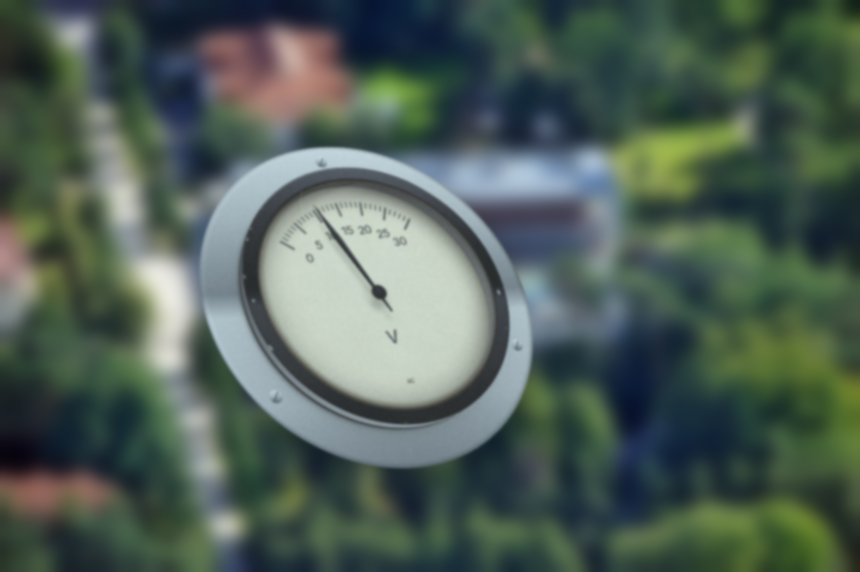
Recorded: 10,V
